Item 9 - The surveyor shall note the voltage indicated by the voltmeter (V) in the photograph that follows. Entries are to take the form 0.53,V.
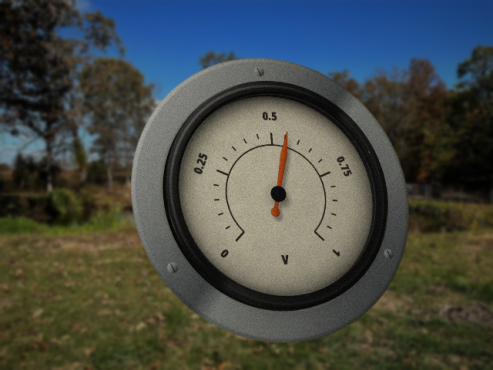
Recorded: 0.55,V
